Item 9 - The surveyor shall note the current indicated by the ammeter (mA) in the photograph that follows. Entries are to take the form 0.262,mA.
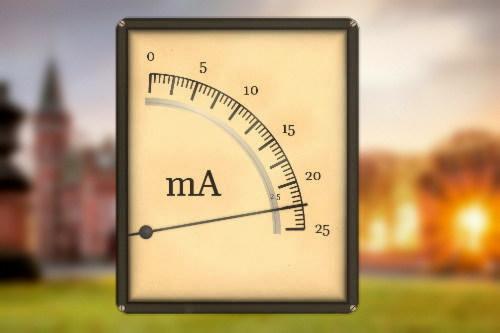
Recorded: 22.5,mA
